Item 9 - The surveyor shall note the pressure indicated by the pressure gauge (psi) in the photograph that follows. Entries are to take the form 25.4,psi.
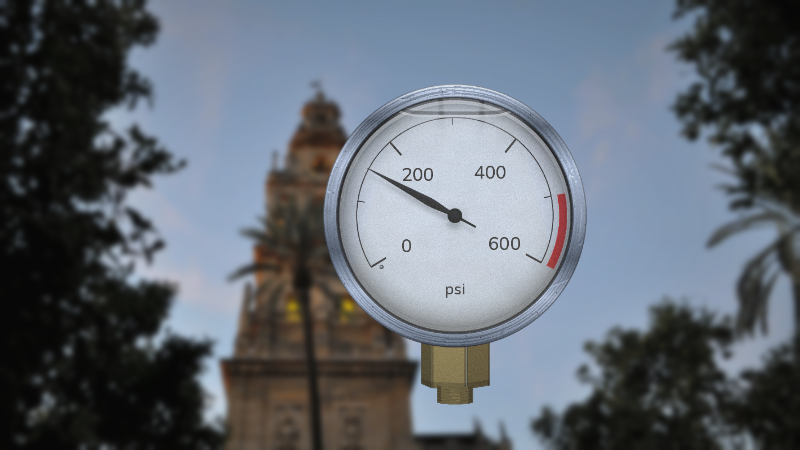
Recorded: 150,psi
